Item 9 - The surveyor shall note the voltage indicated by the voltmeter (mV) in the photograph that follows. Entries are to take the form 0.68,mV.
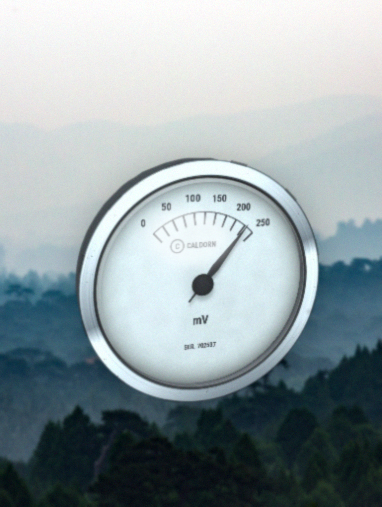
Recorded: 225,mV
